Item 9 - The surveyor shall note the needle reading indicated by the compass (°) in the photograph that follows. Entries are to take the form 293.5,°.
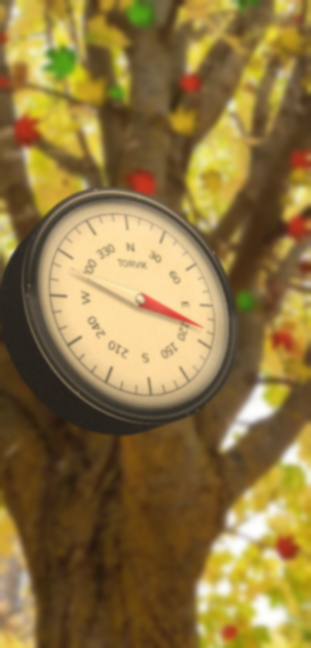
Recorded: 110,°
